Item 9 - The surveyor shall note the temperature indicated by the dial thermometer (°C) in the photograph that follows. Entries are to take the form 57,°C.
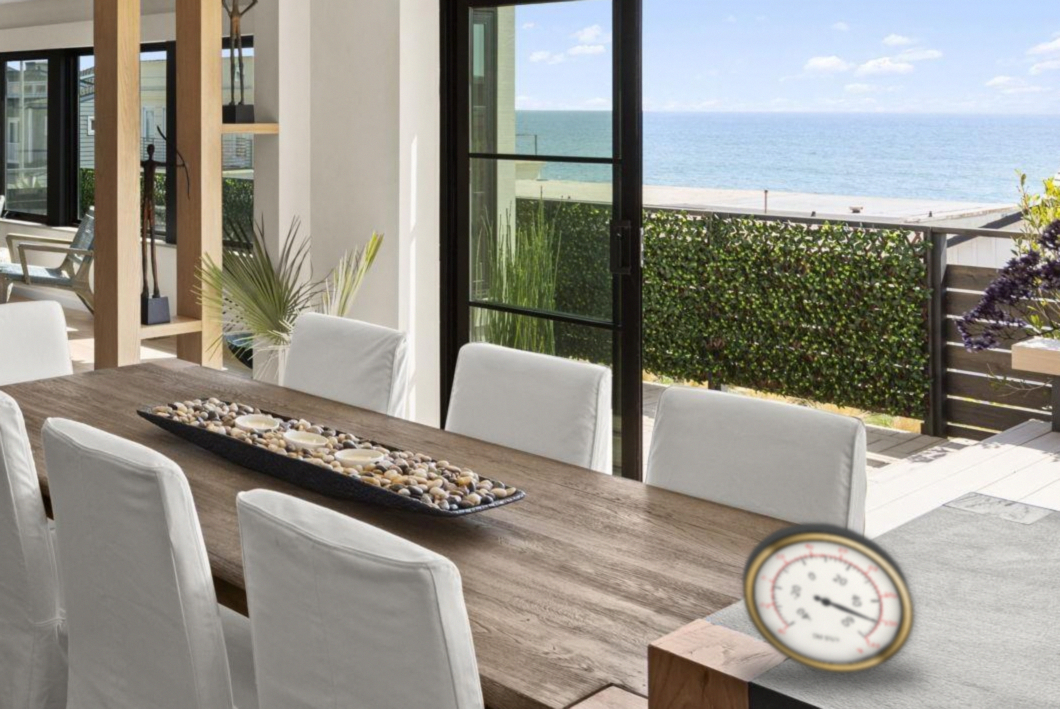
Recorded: 50,°C
